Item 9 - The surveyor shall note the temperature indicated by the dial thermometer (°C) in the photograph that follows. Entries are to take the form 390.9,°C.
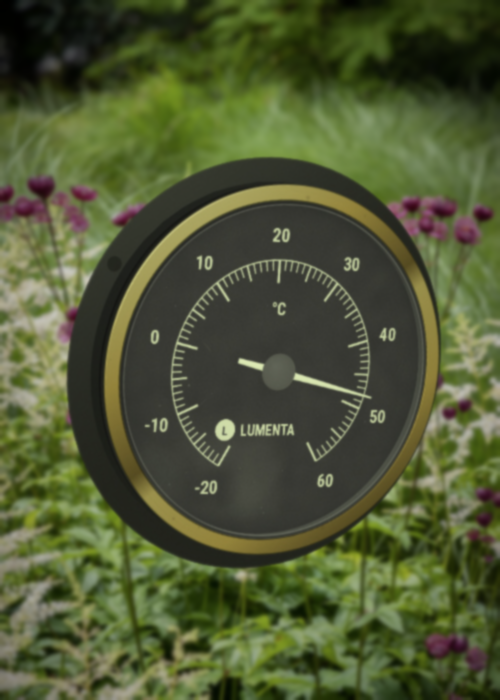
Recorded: 48,°C
